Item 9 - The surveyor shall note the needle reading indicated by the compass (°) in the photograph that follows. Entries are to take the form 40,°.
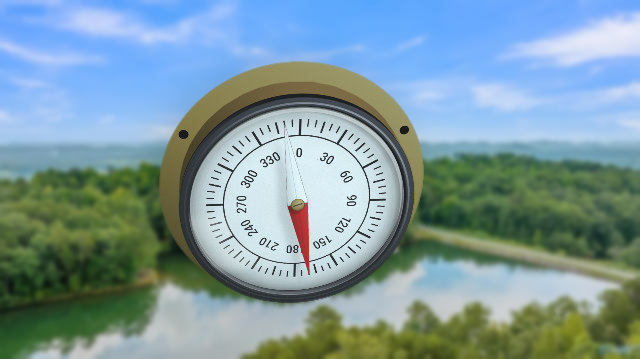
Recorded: 170,°
